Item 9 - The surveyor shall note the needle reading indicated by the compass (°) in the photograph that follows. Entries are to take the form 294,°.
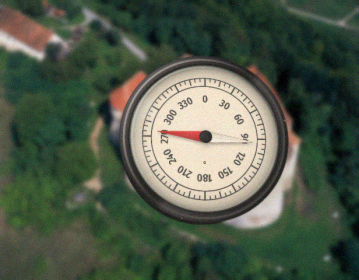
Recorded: 275,°
